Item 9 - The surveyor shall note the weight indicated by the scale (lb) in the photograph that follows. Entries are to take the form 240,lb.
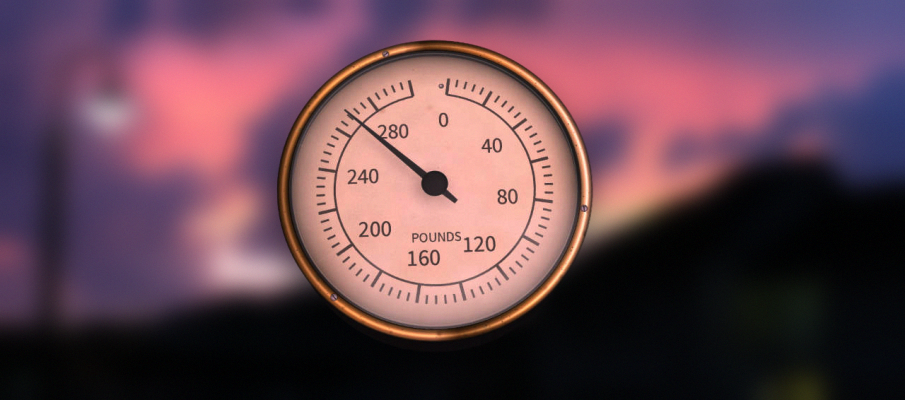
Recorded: 268,lb
